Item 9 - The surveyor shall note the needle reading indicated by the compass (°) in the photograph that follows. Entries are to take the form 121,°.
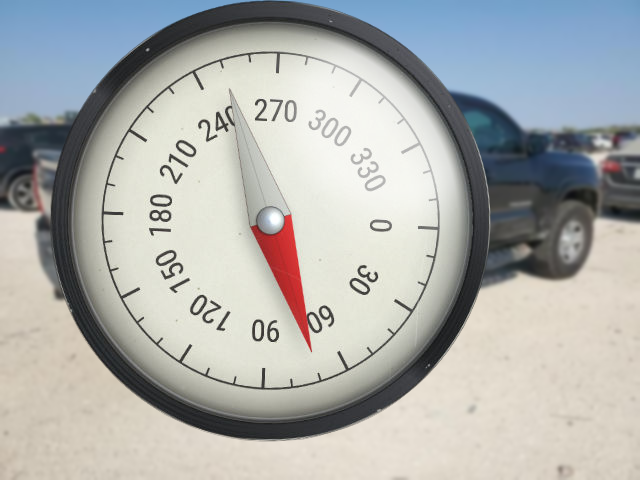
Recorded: 70,°
